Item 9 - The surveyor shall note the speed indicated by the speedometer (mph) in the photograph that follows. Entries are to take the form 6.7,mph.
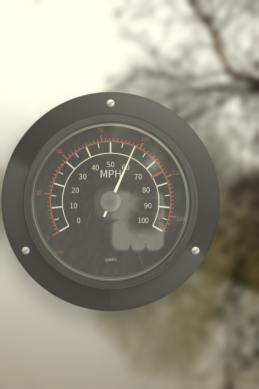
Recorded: 60,mph
